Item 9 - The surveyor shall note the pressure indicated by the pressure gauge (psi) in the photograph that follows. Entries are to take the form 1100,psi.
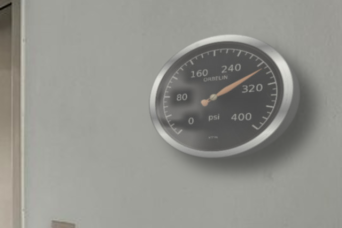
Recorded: 290,psi
